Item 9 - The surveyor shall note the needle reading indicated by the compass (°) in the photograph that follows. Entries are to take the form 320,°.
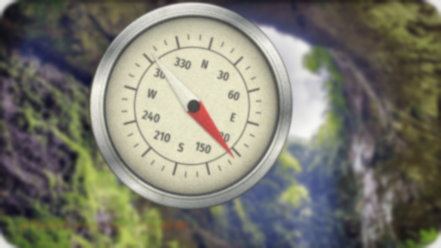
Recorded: 125,°
